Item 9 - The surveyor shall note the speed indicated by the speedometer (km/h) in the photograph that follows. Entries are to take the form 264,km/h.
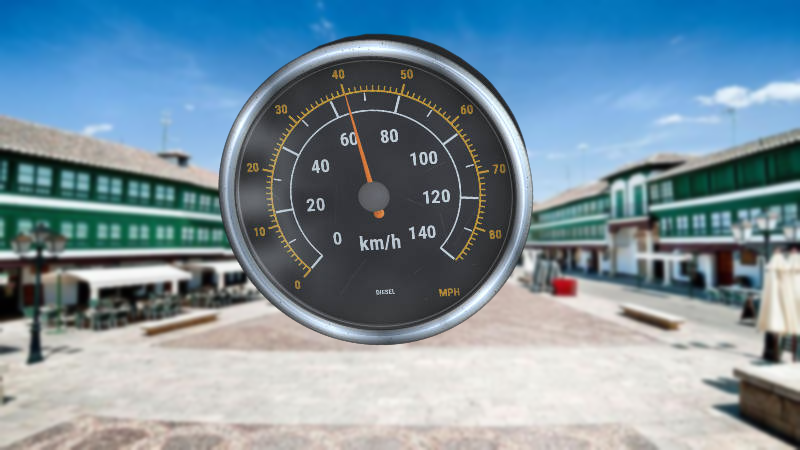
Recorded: 65,km/h
